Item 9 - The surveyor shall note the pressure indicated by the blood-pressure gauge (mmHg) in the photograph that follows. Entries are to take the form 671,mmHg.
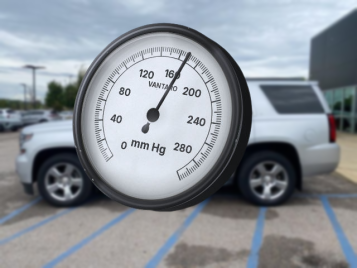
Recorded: 170,mmHg
